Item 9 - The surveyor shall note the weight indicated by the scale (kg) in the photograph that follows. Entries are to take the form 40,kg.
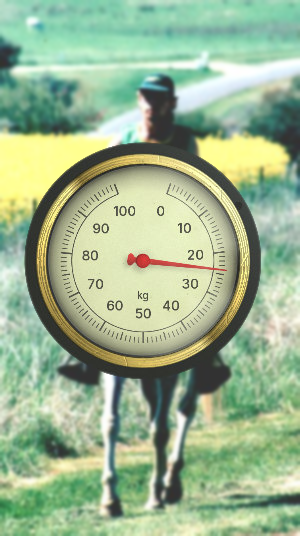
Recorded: 24,kg
